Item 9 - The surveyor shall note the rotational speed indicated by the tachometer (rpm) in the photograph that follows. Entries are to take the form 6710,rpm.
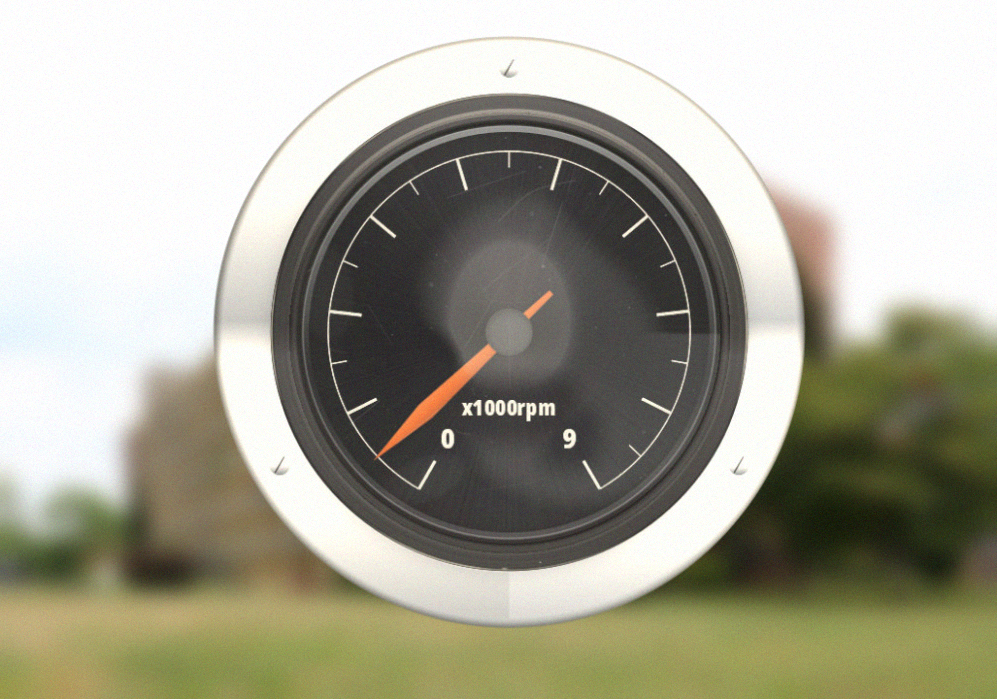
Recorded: 500,rpm
